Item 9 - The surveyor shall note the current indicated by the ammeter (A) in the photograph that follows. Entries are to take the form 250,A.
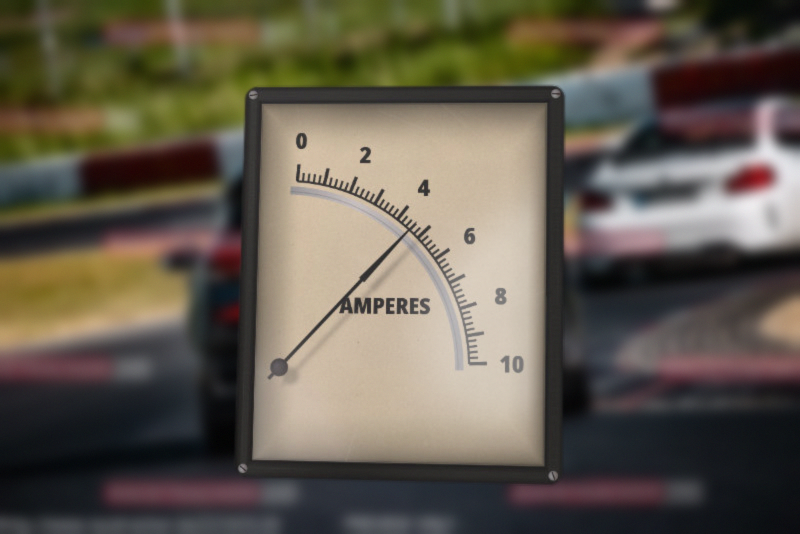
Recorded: 4.6,A
